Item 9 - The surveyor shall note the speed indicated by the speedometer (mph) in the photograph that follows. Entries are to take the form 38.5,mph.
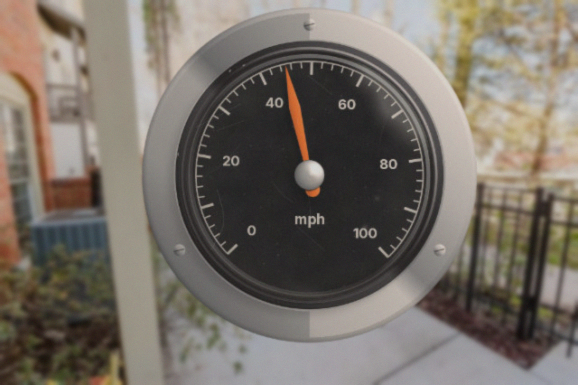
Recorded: 45,mph
